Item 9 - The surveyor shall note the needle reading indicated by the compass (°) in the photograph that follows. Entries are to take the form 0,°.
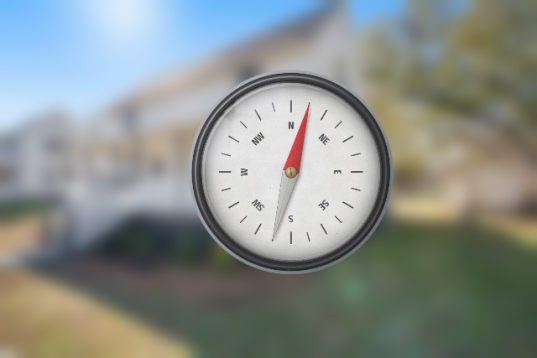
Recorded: 15,°
